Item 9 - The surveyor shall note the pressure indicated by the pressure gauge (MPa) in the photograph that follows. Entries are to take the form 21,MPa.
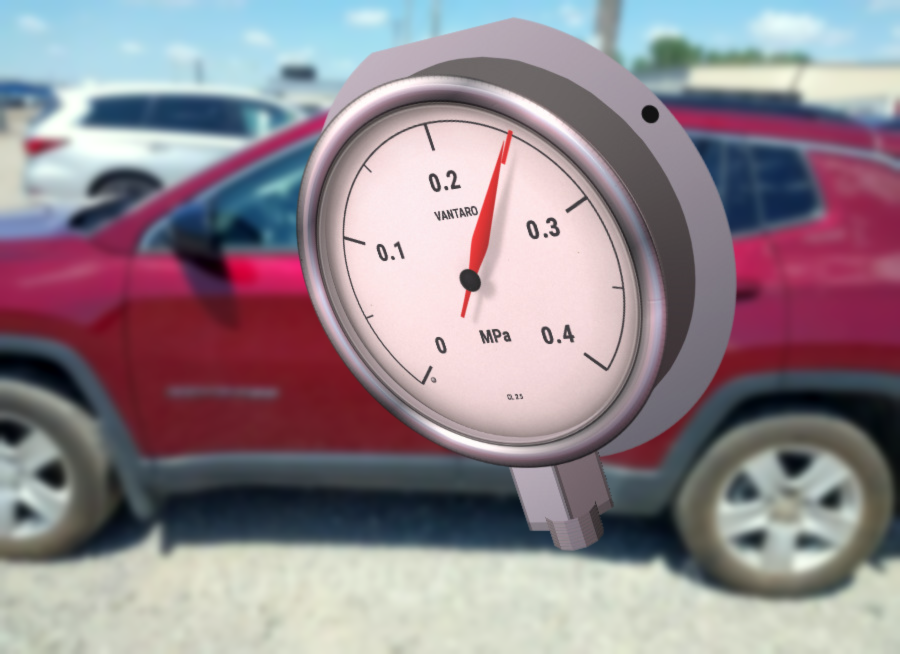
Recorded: 0.25,MPa
